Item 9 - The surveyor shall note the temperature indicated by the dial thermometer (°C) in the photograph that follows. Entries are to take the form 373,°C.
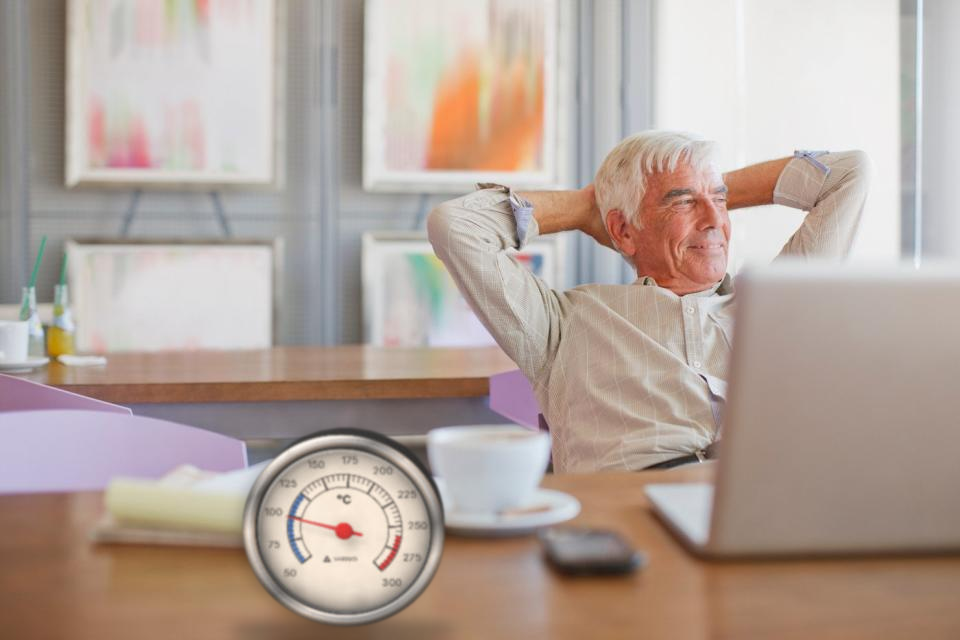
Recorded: 100,°C
